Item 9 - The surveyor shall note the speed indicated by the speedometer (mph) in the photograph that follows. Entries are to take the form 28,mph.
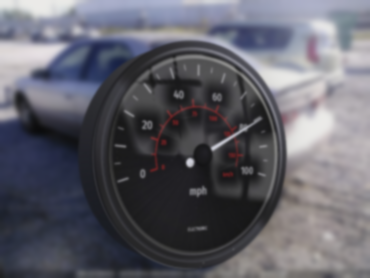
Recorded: 80,mph
